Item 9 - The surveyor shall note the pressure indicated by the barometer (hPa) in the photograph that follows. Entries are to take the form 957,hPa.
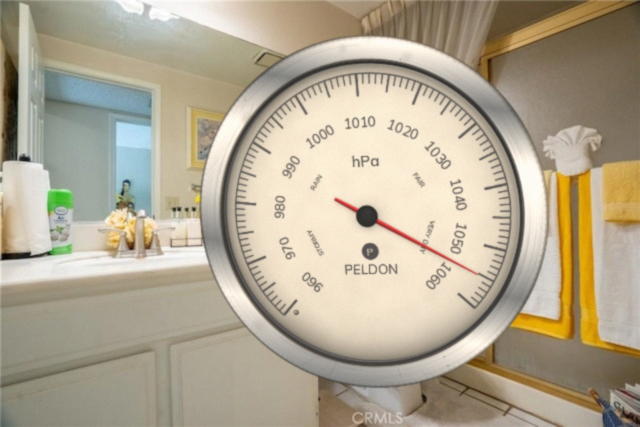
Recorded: 1055,hPa
